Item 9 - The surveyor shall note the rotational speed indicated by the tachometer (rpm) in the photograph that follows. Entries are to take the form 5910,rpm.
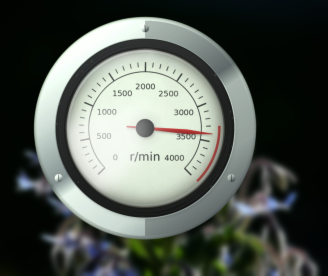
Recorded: 3400,rpm
